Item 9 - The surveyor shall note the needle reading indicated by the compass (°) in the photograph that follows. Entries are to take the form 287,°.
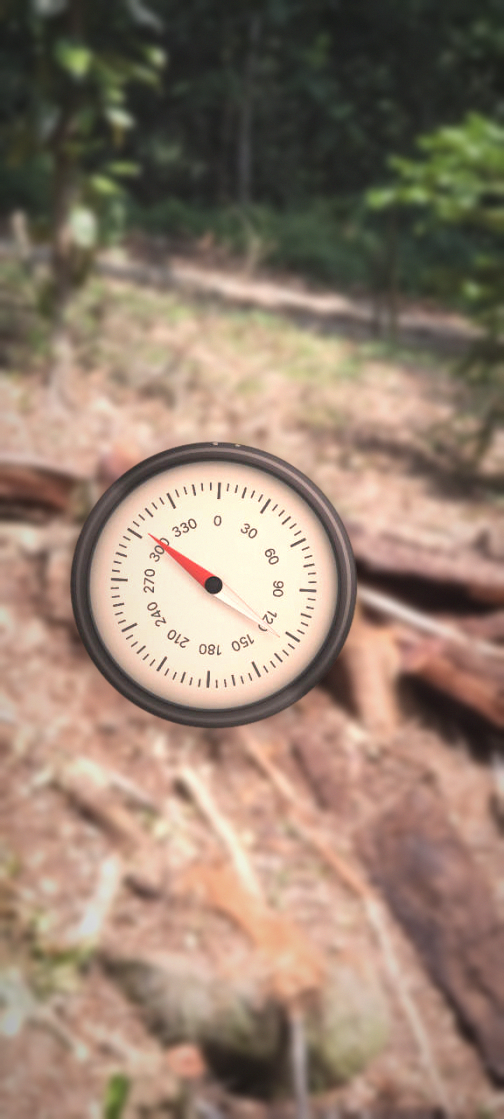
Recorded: 305,°
